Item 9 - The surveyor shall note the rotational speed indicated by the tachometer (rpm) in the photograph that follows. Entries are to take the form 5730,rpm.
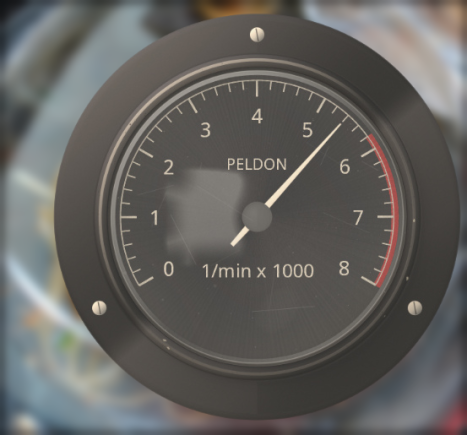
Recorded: 5400,rpm
